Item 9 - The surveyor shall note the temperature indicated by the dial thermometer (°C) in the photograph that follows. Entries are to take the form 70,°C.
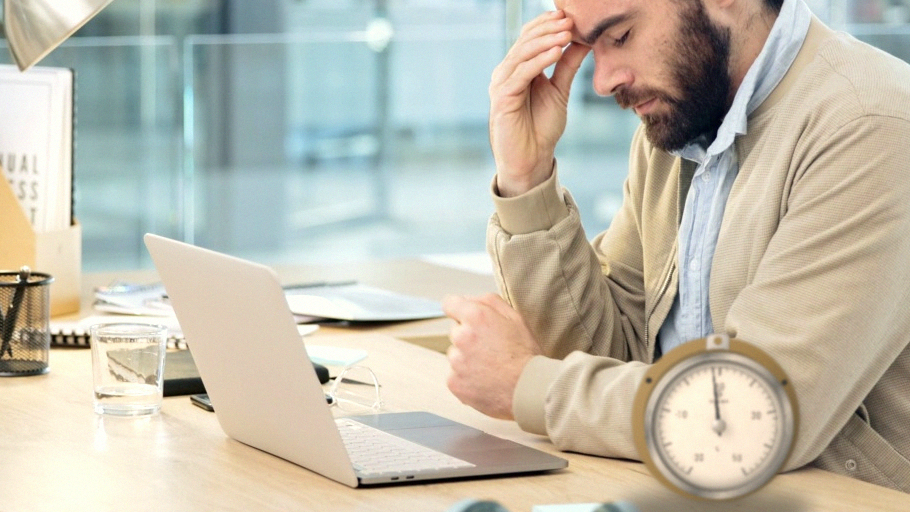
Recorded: 8,°C
